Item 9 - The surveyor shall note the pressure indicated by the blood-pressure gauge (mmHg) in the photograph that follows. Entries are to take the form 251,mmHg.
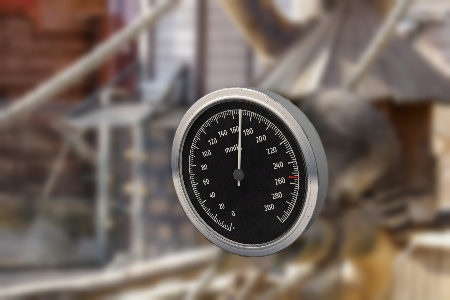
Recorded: 170,mmHg
